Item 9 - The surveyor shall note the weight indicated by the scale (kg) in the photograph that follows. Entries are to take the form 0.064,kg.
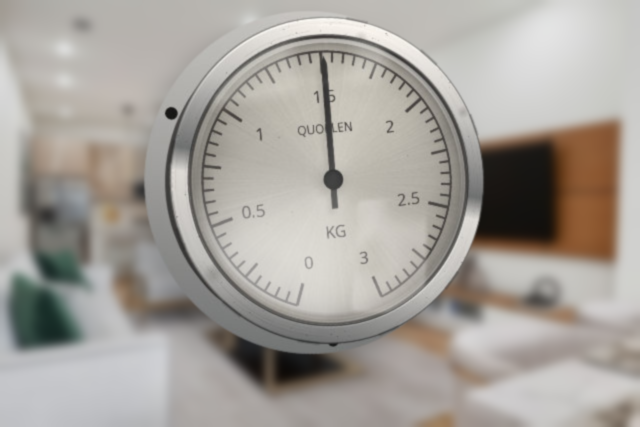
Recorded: 1.5,kg
